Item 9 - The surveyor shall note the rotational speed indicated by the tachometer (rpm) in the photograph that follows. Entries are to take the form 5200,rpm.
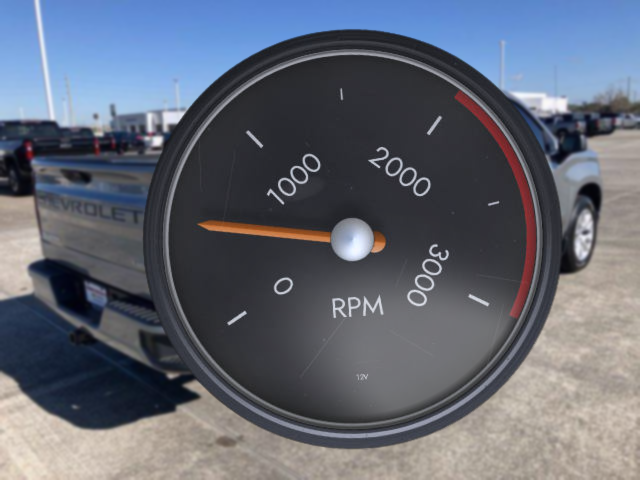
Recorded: 500,rpm
